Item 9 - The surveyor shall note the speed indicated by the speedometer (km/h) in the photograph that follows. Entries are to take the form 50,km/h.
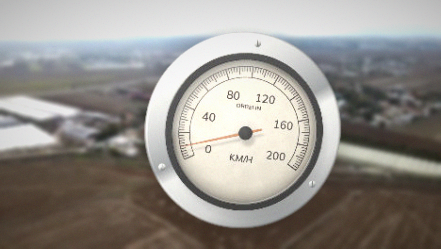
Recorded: 10,km/h
